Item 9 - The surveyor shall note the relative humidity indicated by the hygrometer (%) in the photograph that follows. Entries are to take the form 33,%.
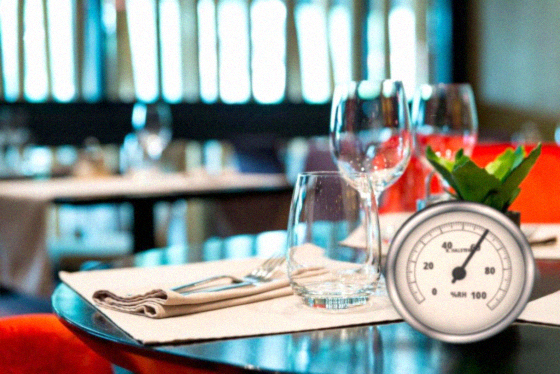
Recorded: 60,%
